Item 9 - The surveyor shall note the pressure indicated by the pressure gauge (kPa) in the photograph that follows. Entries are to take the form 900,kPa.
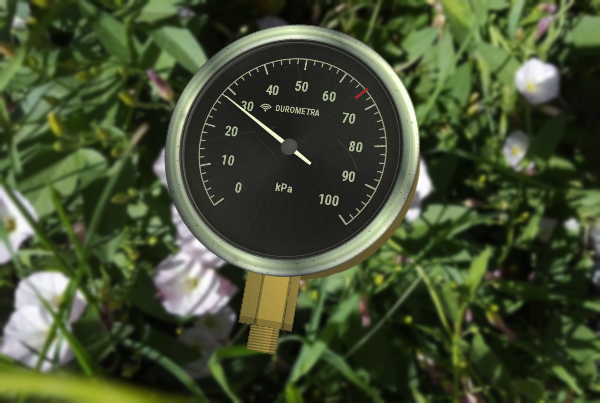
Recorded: 28,kPa
